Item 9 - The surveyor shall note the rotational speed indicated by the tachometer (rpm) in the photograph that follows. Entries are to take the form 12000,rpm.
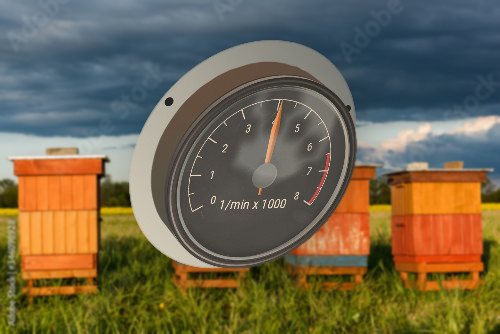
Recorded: 4000,rpm
